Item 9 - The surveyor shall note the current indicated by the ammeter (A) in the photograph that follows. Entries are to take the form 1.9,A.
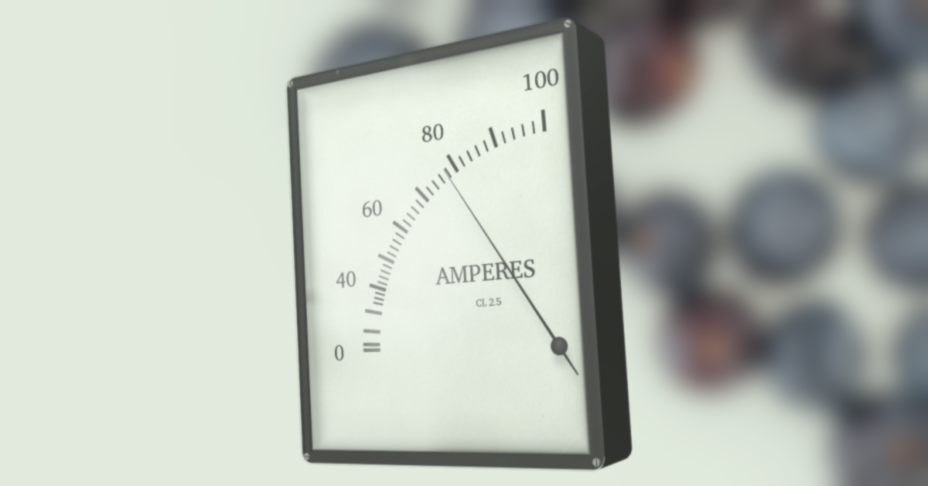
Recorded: 78,A
